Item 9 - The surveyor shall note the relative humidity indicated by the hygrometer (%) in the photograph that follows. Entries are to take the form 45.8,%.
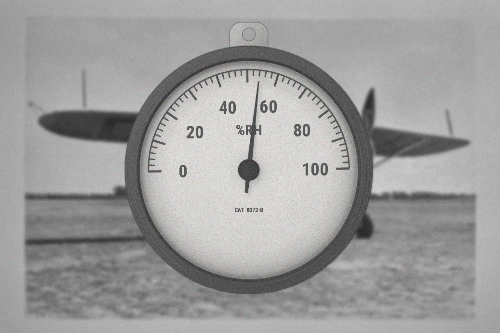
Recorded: 54,%
